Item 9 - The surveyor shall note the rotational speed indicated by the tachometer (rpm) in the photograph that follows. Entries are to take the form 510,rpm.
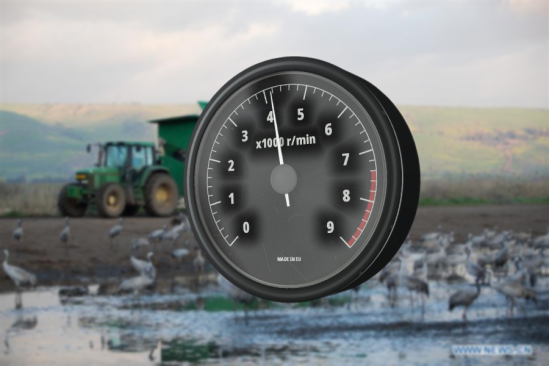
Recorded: 4200,rpm
